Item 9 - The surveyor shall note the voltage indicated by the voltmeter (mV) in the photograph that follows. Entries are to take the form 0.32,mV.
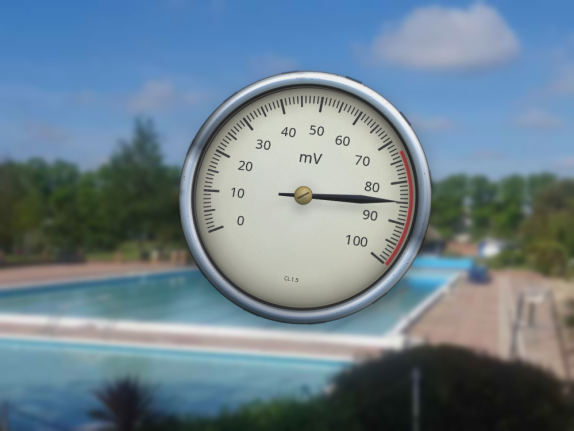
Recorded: 85,mV
